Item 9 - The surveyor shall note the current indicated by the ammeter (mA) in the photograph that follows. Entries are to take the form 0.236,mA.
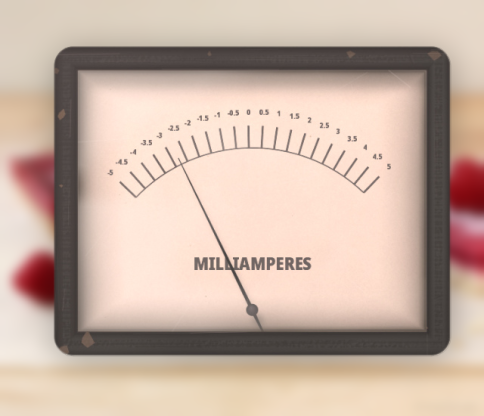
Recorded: -2.75,mA
